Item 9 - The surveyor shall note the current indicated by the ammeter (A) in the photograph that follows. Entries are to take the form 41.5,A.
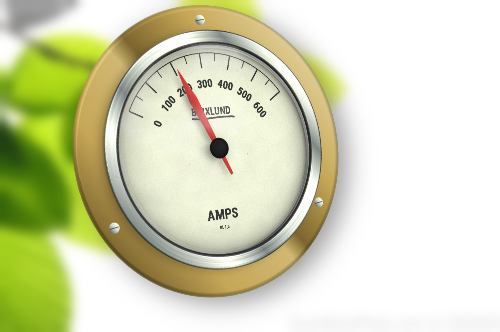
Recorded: 200,A
